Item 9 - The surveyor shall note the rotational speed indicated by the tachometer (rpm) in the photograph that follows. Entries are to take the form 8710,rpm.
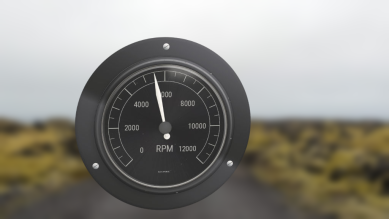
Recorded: 5500,rpm
